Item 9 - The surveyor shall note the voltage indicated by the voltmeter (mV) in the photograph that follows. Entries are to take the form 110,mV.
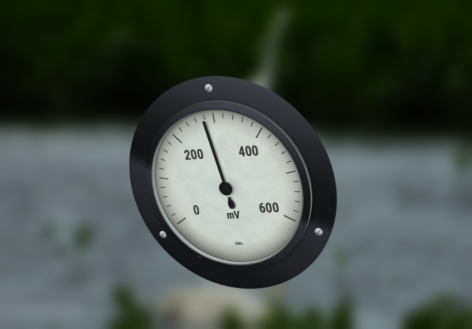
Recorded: 280,mV
